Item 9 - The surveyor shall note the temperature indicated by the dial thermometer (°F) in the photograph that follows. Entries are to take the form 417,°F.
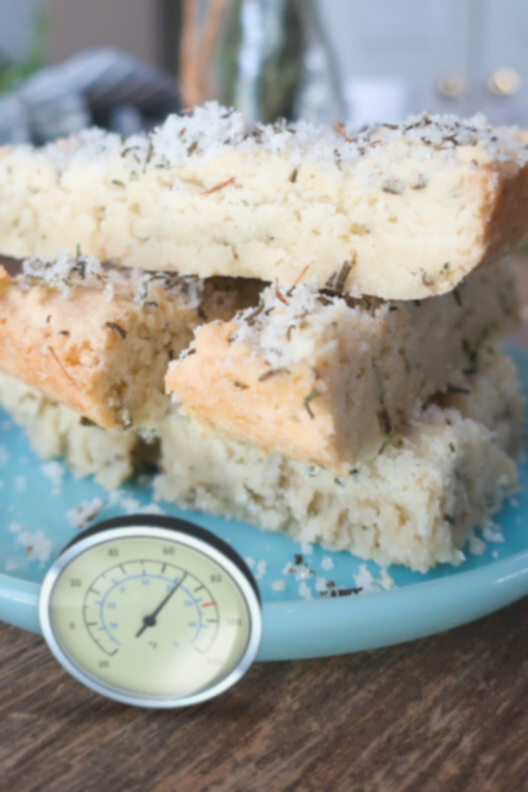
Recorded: 70,°F
